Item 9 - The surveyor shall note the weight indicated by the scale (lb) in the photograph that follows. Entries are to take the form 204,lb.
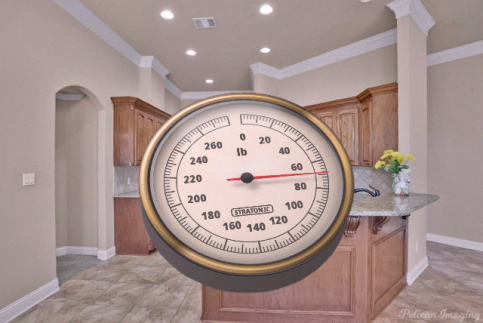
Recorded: 70,lb
